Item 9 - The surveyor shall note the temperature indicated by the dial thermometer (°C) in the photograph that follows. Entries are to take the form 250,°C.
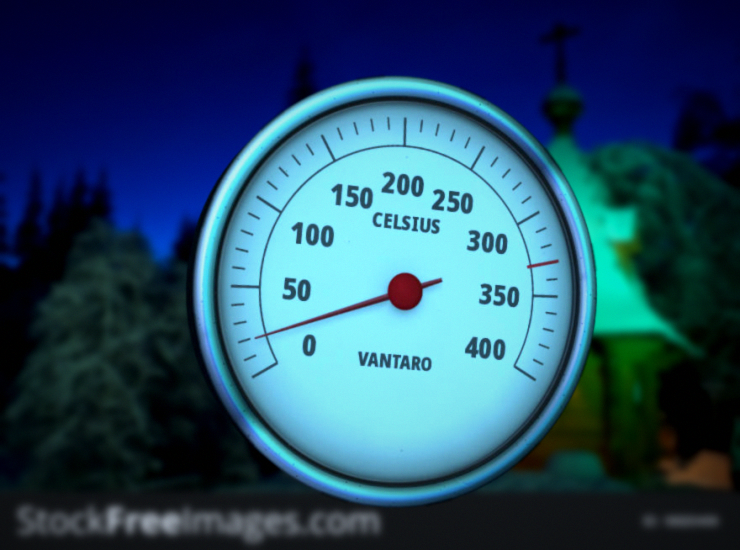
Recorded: 20,°C
